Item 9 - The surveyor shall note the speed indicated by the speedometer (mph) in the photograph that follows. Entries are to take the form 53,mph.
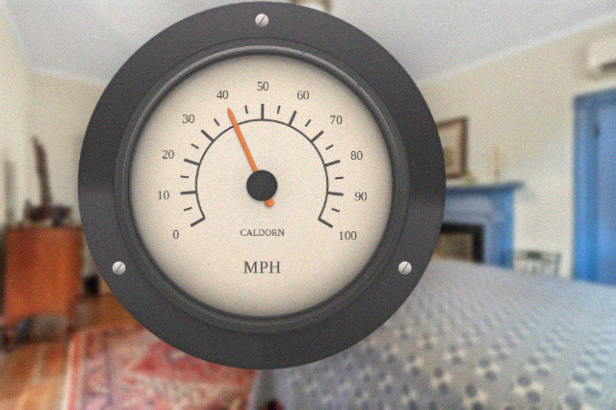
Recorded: 40,mph
